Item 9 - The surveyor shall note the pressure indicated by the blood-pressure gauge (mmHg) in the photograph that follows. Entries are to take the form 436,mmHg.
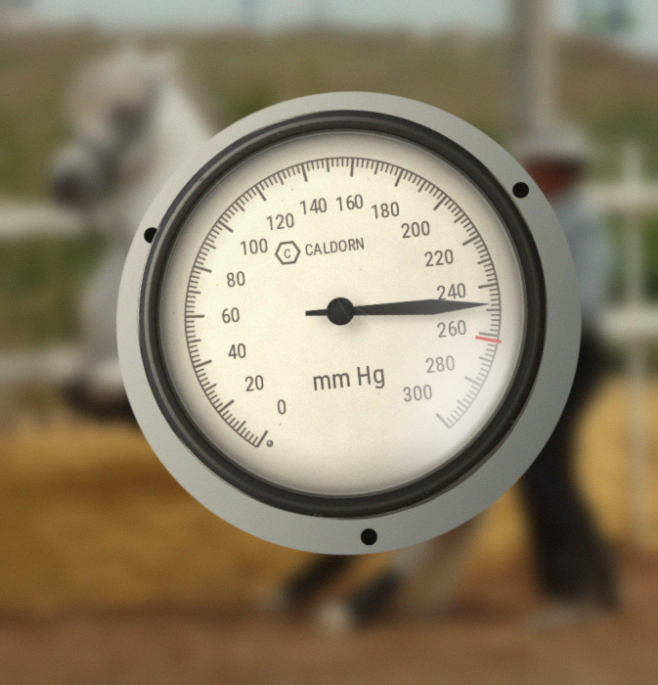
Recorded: 248,mmHg
